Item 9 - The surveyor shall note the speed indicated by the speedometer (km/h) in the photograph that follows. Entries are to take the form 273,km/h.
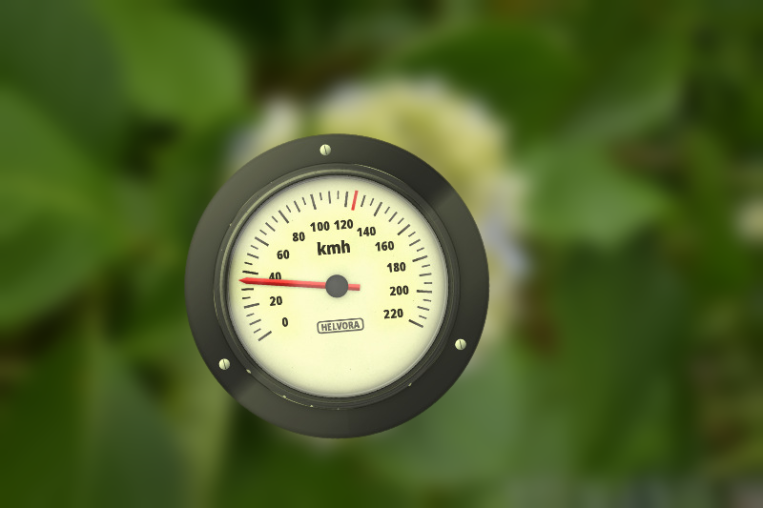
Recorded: 35,km/h
